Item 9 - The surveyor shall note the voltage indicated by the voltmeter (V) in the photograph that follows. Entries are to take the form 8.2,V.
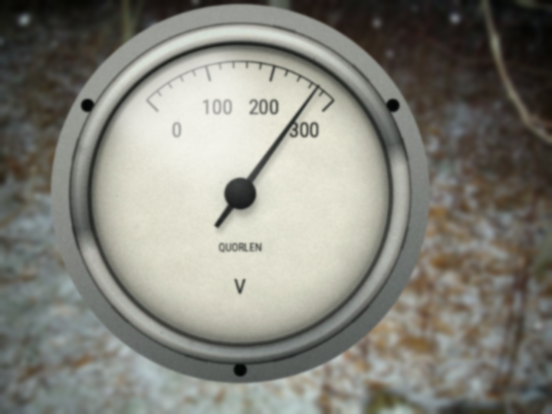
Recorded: 270,V
